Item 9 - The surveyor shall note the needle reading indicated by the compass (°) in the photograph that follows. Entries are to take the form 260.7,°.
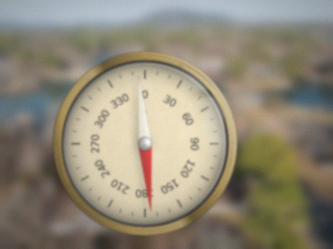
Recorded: 175,°
